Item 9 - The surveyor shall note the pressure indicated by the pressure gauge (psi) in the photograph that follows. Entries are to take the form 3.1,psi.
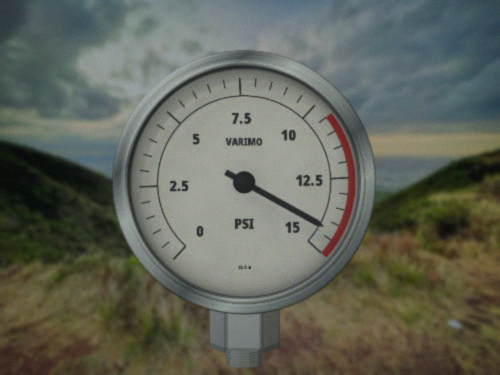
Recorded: 14.25,psi
